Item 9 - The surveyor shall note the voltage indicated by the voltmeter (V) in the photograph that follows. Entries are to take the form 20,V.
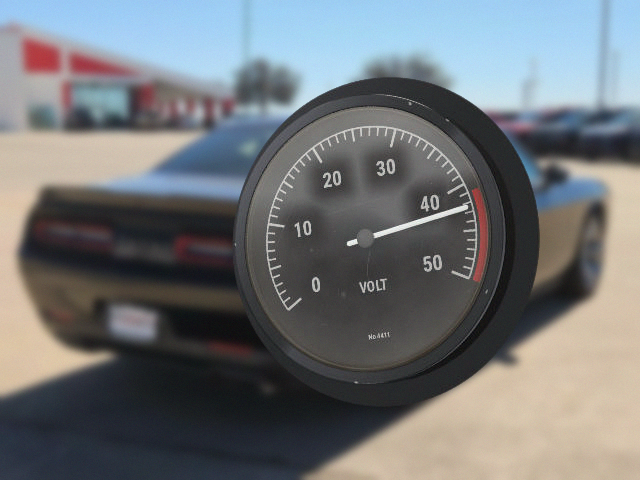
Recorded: 42.5,V
